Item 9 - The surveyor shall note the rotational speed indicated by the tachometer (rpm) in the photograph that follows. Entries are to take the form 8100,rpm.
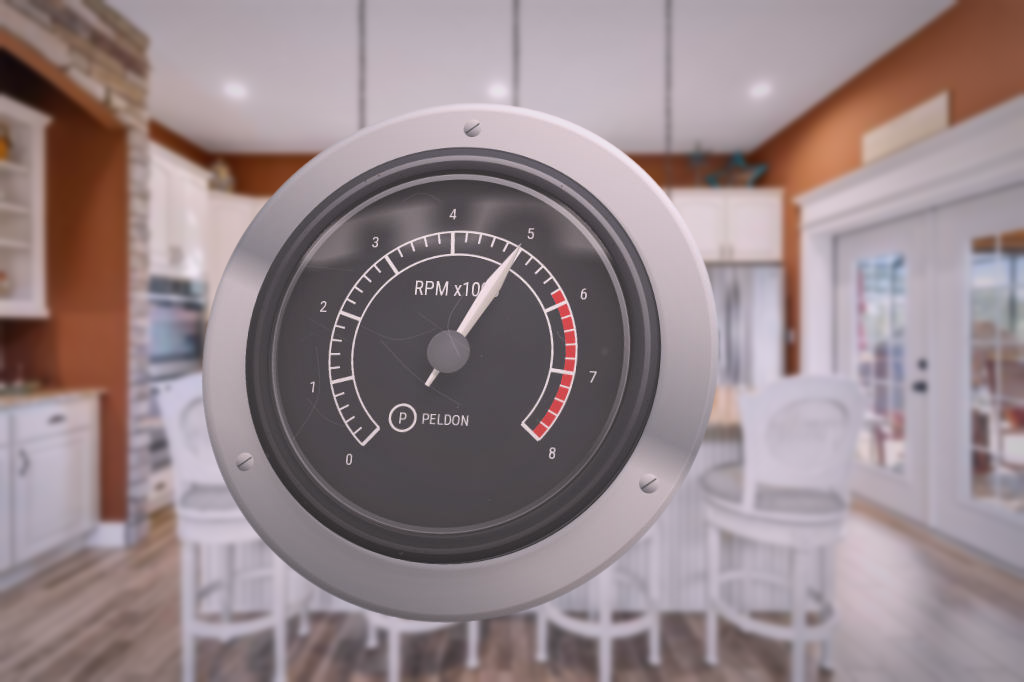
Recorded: 5000,rpm
